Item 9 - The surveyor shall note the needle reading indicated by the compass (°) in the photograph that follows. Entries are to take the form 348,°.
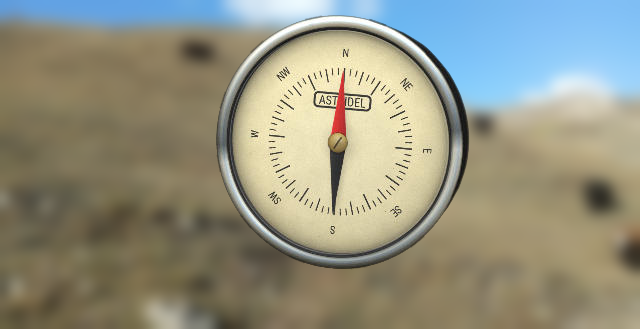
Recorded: 0,°
